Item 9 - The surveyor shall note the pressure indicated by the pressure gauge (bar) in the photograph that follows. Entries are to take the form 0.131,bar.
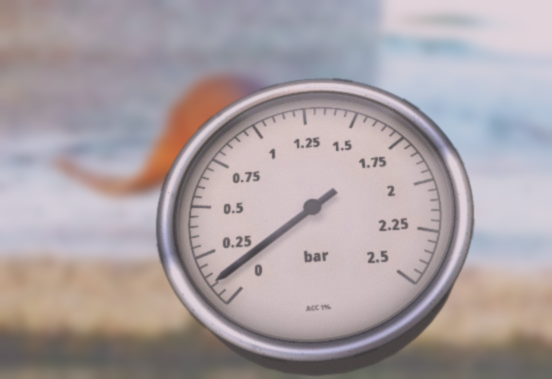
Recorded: 0.1,bar
